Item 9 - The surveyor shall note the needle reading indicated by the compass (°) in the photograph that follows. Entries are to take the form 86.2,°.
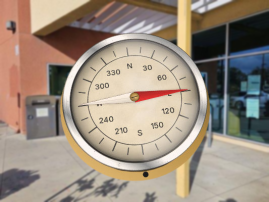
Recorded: 90,°
